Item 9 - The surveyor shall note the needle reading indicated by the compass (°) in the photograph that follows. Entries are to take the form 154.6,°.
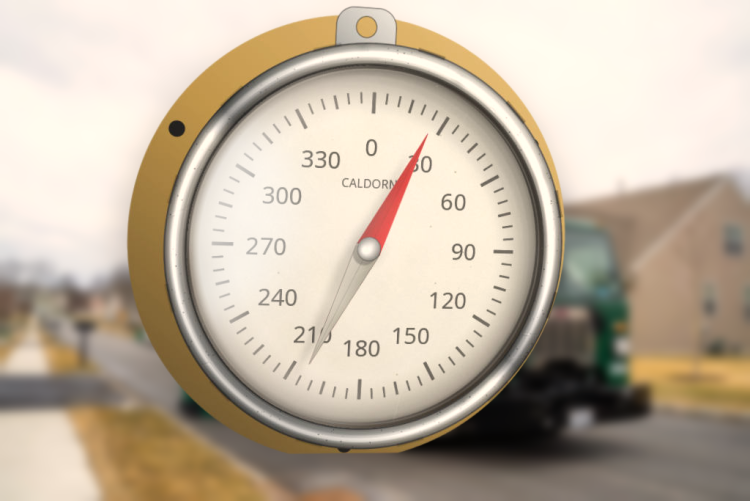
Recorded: 25,°
